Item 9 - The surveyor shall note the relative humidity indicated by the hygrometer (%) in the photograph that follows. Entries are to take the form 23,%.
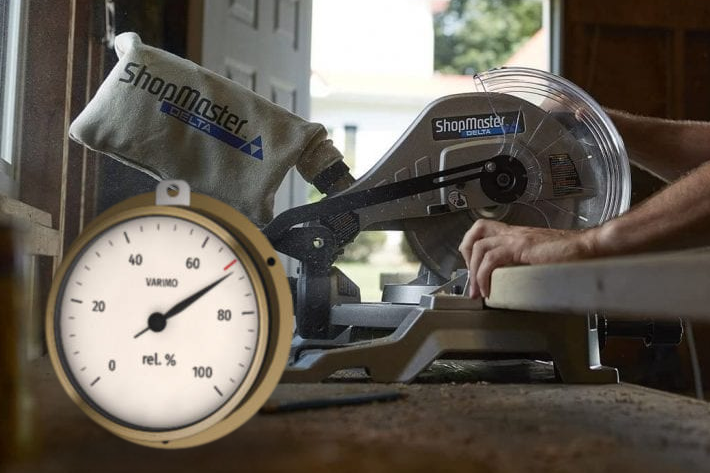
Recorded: 70,%
